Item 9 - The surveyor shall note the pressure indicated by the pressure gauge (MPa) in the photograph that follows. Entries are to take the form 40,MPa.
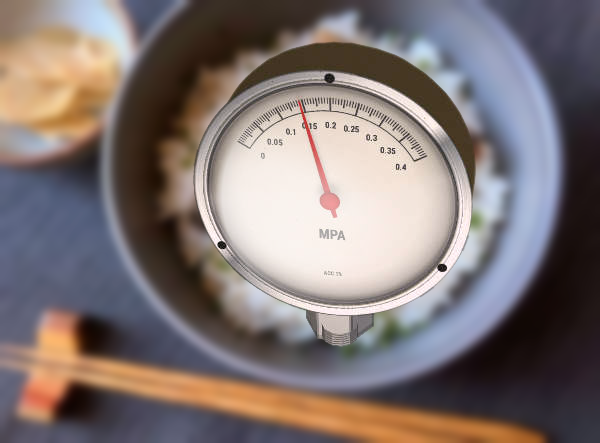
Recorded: 0.15,MPa
